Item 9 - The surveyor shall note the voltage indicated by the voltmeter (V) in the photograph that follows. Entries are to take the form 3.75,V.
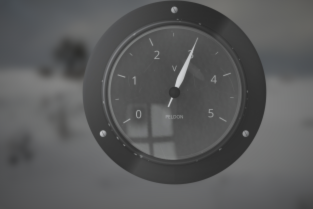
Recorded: 3,V
